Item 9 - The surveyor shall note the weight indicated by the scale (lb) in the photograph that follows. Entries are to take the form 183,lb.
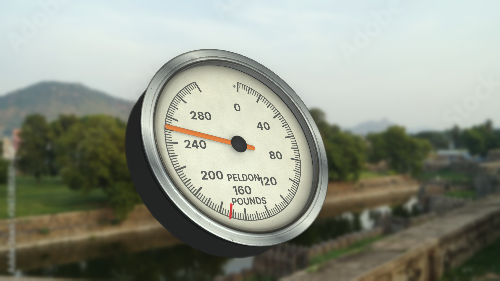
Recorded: 250,lb
